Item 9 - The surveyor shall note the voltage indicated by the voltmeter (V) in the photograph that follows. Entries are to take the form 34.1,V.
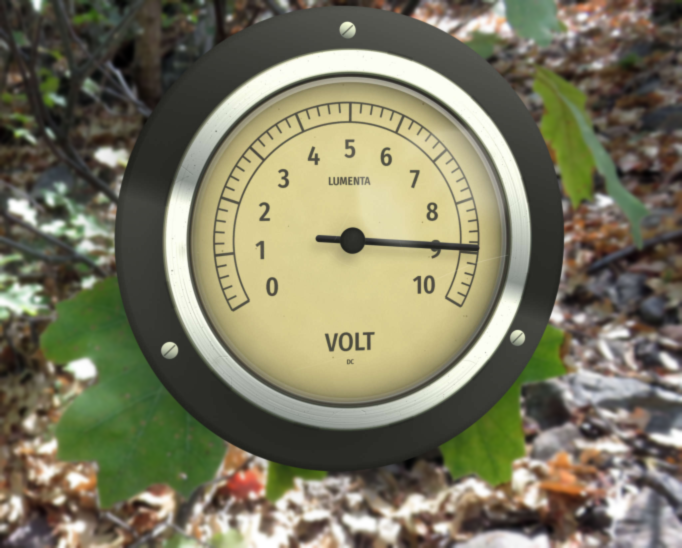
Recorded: 8.9,V
